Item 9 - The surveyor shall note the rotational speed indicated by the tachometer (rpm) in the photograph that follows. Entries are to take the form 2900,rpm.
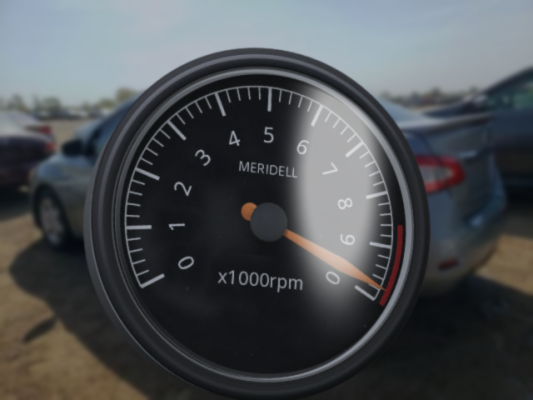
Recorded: 9800,rpm
